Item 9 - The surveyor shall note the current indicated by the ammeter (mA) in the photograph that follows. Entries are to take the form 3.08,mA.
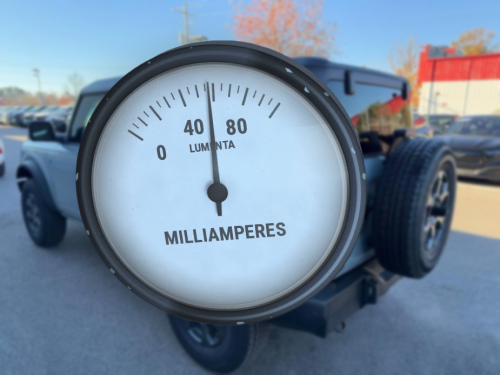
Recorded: 57.5,mA
